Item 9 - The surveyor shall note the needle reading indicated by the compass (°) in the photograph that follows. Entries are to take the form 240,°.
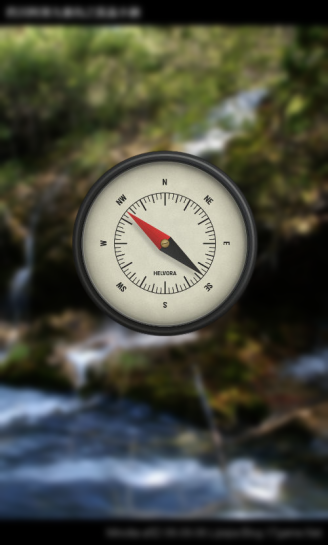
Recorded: 310,°
